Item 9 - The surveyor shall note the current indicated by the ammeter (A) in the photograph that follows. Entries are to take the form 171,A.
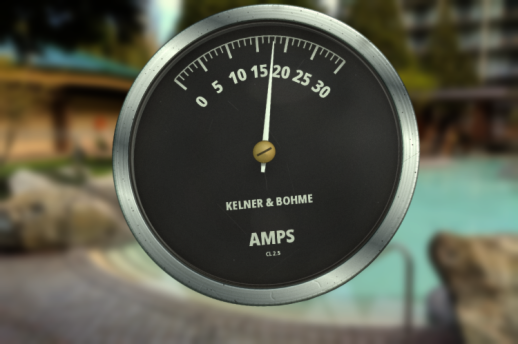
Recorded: 18,A
